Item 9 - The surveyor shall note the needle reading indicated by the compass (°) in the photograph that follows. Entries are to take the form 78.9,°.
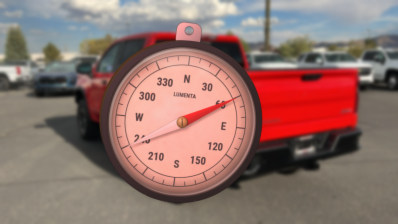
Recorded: 60,°
